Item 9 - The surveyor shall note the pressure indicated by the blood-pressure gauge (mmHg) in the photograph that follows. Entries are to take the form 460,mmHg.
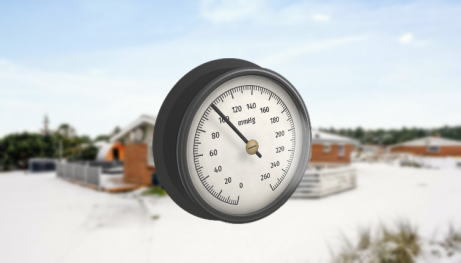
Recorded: 100,mmHg
